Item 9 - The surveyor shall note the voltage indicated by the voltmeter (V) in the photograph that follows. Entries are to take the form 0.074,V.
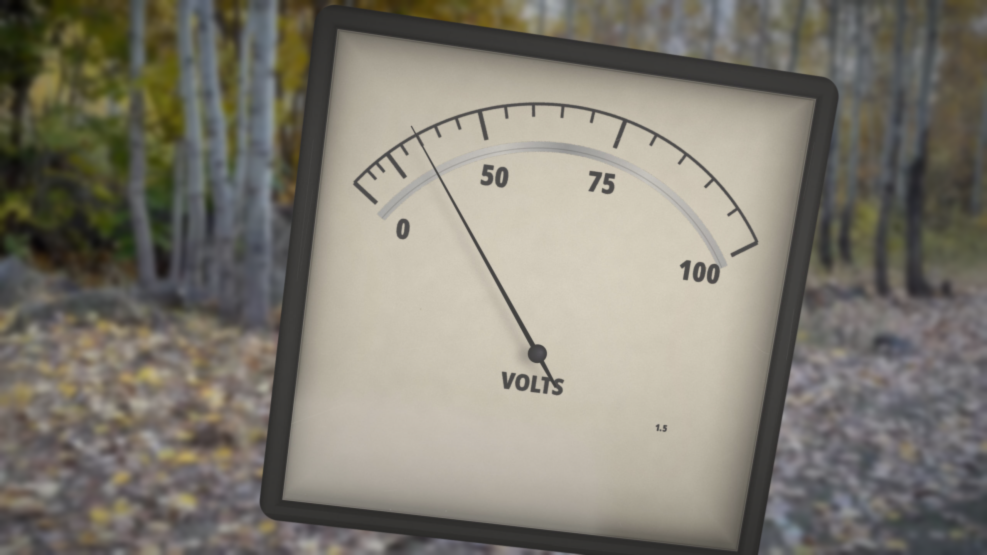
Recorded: 35,V
